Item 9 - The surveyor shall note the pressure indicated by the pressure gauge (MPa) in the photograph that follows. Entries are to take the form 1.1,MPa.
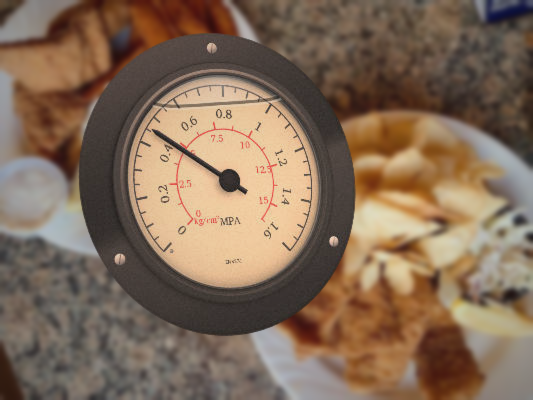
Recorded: 0.45,MPa
